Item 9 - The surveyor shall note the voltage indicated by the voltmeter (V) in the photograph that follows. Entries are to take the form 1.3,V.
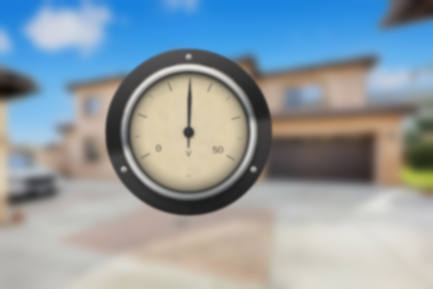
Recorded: 25,V
